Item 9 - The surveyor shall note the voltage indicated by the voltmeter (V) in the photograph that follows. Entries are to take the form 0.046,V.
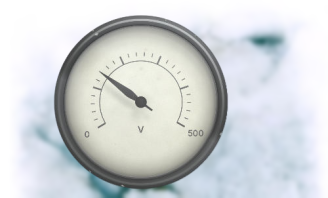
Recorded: 140,V
